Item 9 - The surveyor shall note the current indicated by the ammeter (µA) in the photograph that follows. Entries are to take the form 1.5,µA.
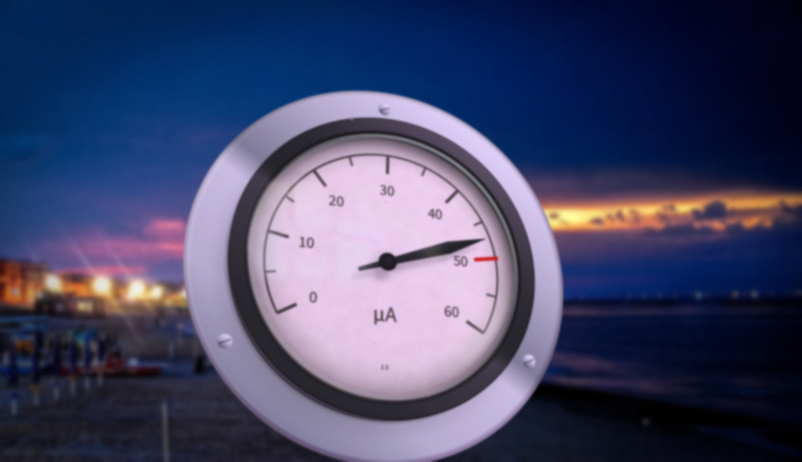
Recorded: 47.5,µA
